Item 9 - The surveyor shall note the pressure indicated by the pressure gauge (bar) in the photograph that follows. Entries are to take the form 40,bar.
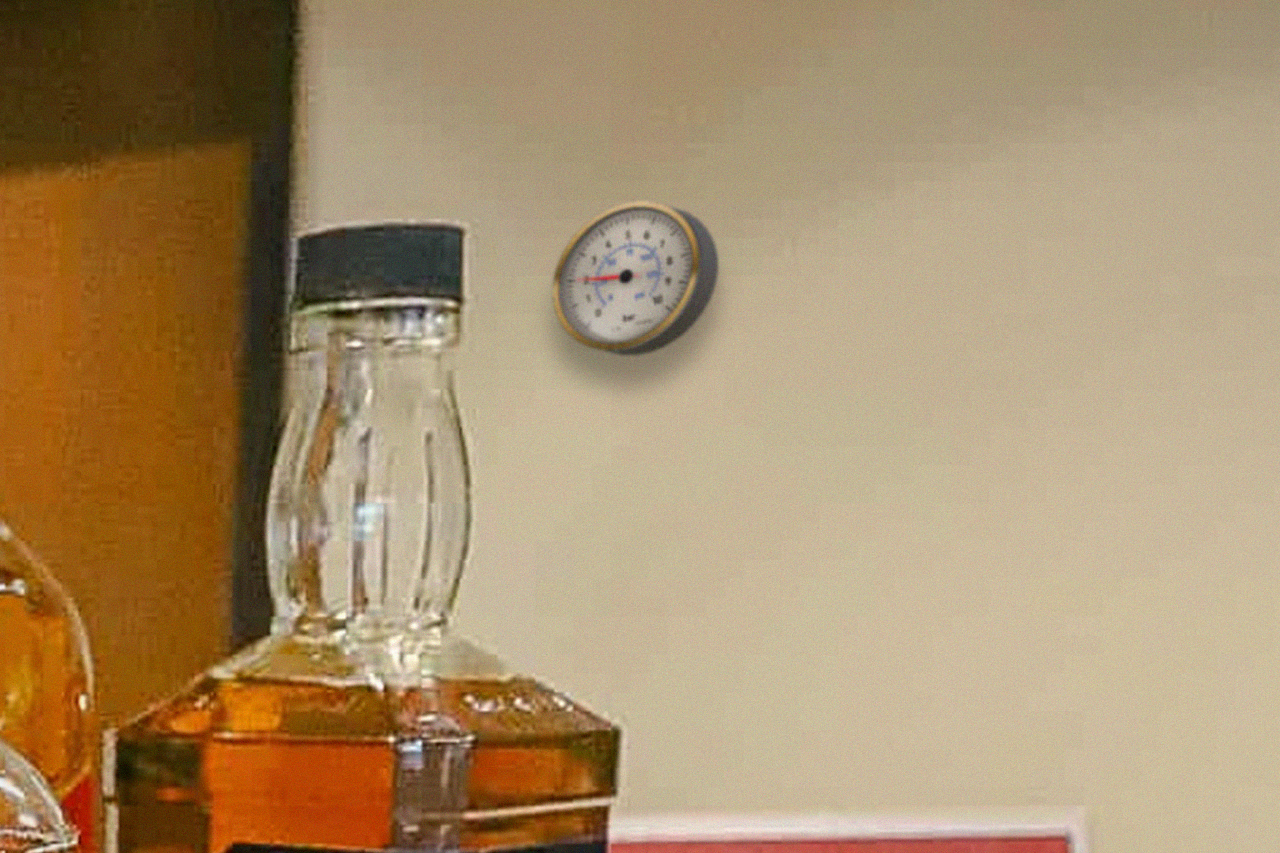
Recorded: 2,bar
